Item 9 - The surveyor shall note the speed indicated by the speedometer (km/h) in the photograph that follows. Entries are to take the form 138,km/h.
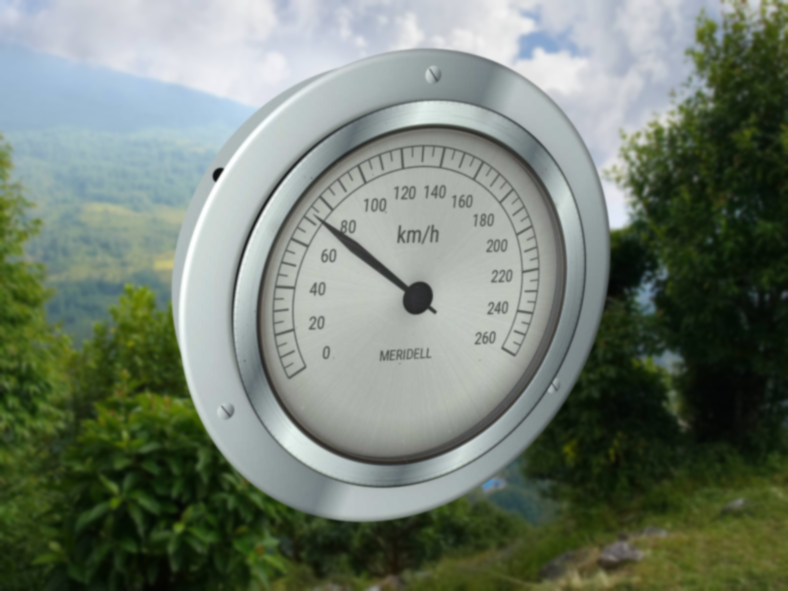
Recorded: 72.5,km/h
